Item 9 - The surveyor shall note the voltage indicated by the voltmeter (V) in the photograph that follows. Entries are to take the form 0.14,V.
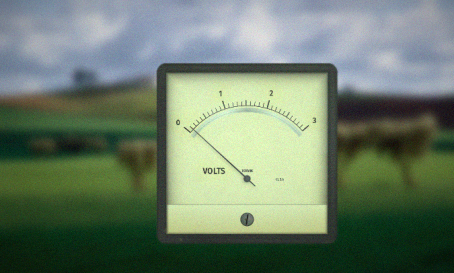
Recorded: 0.1,V
